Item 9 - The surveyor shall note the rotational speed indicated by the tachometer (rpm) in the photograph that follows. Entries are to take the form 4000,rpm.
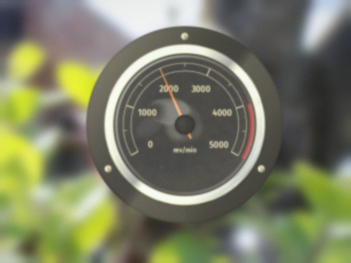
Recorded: 2000,rpm
